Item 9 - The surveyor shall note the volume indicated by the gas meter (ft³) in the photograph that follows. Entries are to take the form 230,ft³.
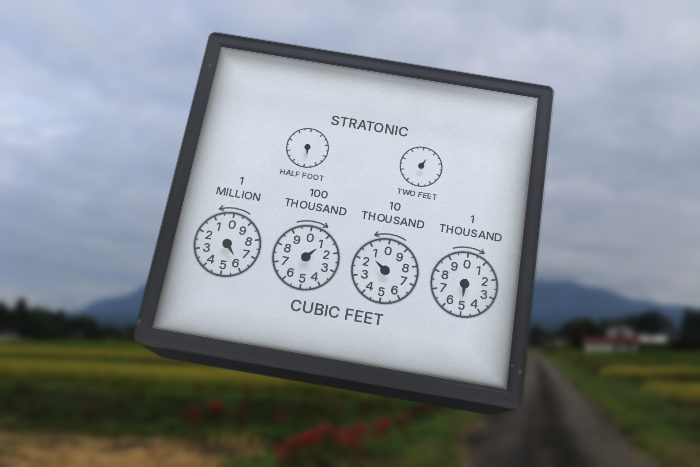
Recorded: 611500,ft³
